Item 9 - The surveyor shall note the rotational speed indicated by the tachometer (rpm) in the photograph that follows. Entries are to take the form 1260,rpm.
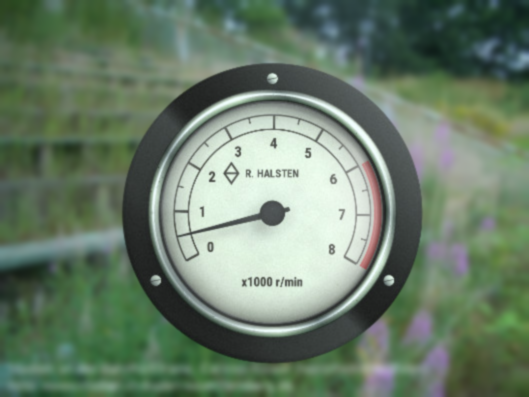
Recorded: 500,rpm
